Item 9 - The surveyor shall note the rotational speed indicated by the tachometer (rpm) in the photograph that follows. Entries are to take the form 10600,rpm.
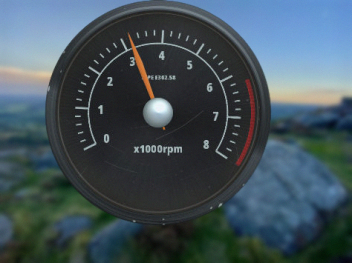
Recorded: 3200,rpm
